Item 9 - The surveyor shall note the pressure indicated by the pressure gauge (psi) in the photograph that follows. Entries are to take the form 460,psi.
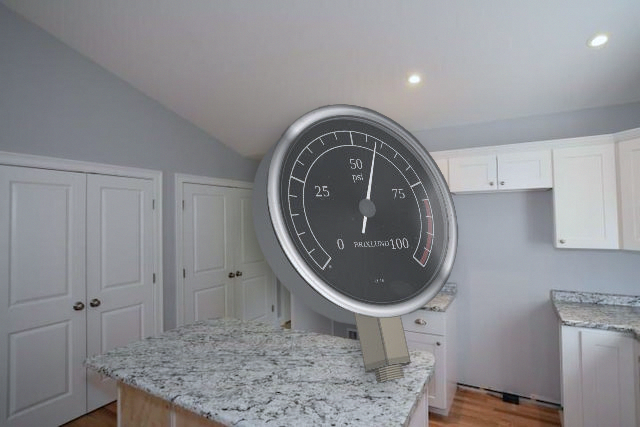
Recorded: 57.5,psi
